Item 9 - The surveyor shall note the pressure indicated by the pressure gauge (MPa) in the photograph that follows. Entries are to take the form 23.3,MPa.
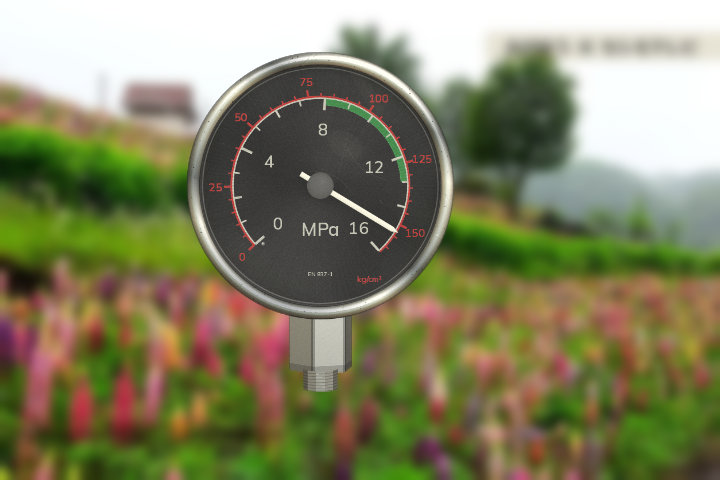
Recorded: 15,MPa
